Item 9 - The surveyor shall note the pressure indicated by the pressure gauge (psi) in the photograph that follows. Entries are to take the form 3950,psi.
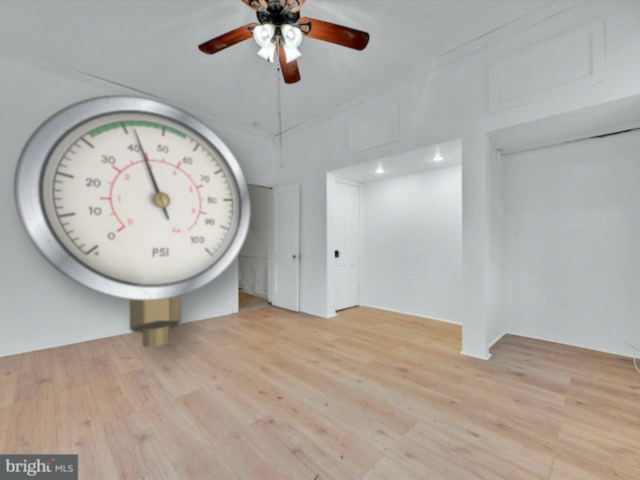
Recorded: 42,psi
